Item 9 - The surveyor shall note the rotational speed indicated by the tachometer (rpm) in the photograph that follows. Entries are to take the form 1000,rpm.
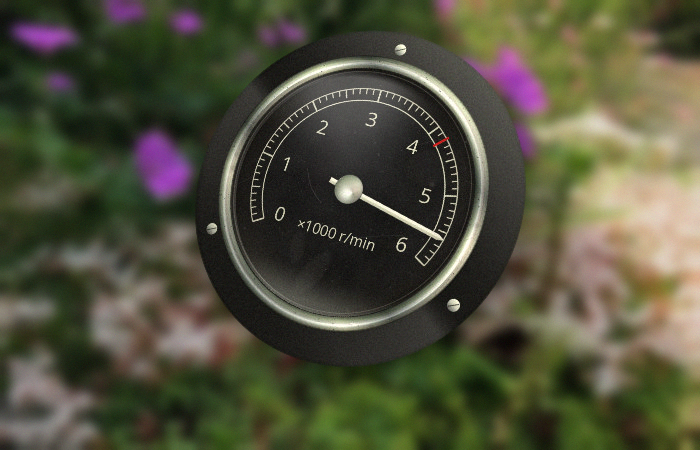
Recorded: 5600,rpm
